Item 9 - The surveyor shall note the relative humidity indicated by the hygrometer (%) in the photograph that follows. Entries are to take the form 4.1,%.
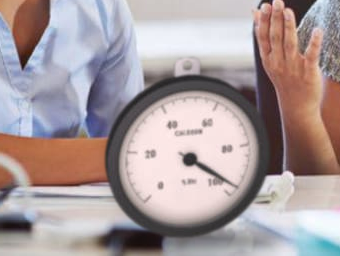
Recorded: 96,%
